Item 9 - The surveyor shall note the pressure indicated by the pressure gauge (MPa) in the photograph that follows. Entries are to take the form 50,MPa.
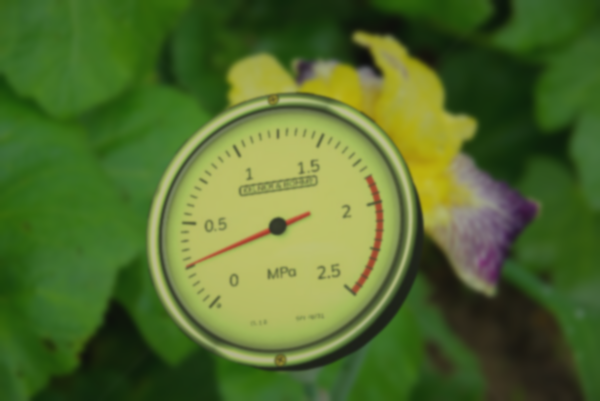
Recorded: 0.25,MPa
